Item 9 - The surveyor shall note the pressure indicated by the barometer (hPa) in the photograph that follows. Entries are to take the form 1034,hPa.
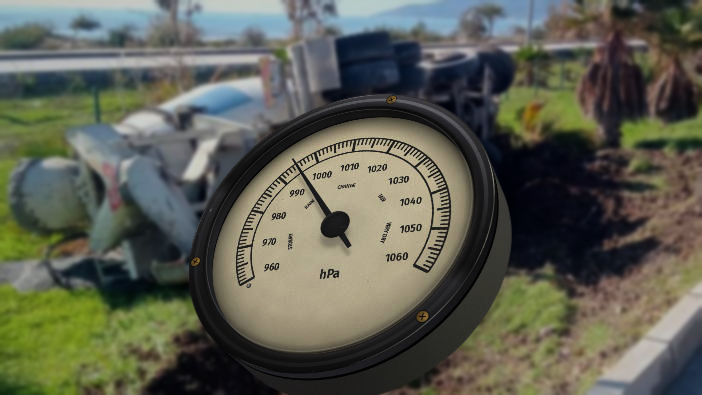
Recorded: 995,hPa
